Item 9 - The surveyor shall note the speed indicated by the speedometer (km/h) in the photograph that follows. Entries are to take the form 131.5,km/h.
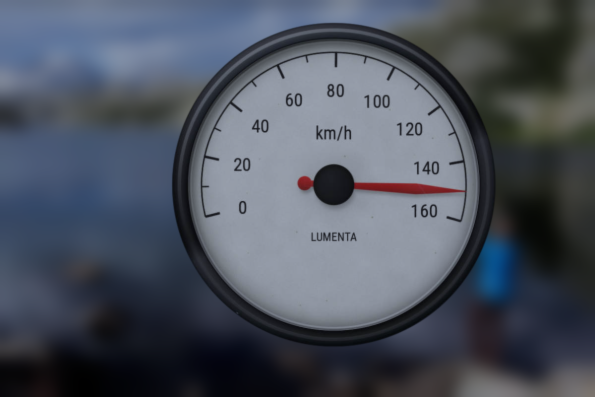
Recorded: 150,km/h
